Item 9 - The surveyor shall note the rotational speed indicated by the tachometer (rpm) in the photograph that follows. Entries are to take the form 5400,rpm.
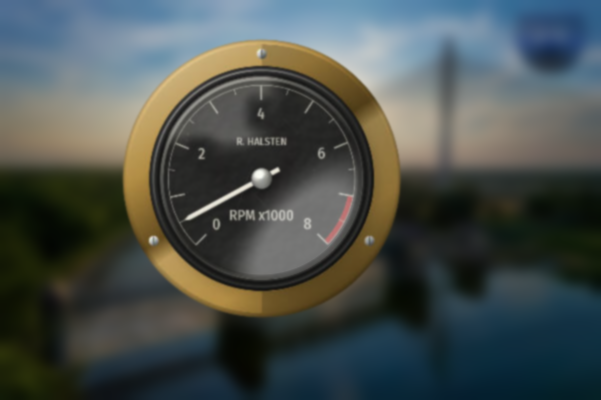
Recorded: 500,rpm
